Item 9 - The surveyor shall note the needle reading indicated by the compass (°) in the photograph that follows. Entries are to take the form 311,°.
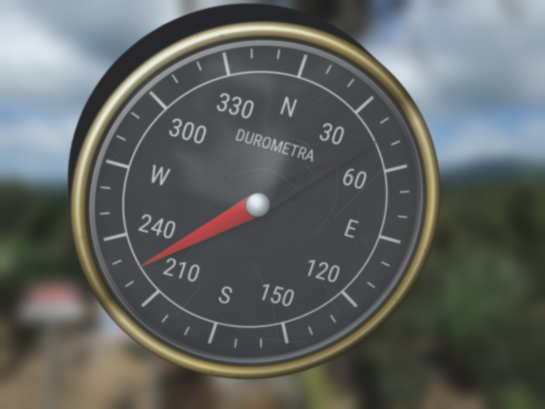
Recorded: 225,°
